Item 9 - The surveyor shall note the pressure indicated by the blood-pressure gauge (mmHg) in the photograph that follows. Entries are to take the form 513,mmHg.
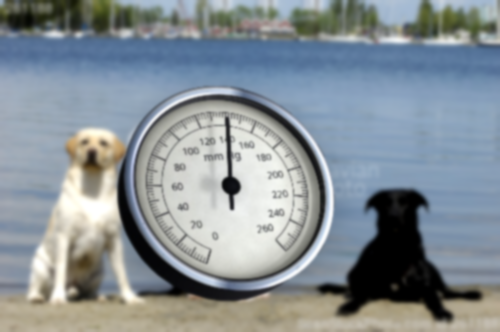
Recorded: 140,mmHg
